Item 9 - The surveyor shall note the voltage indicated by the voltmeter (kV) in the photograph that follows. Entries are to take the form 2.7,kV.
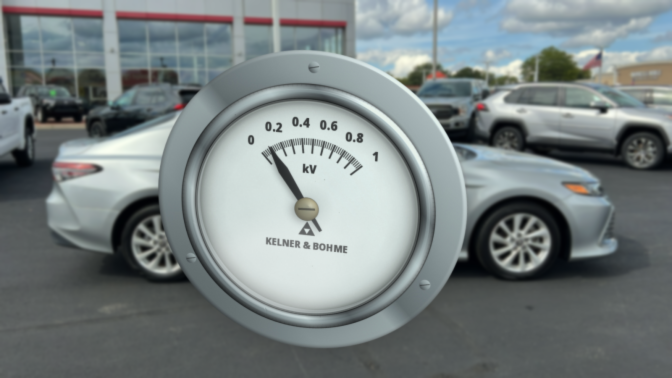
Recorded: 0.1,kV
